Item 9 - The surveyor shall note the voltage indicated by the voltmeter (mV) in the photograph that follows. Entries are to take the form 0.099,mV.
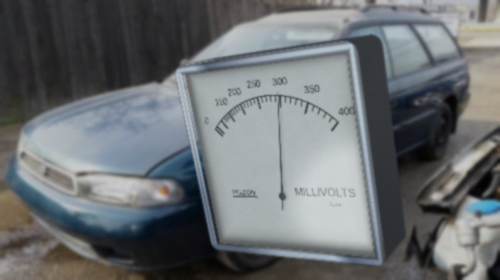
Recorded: 300,mV
